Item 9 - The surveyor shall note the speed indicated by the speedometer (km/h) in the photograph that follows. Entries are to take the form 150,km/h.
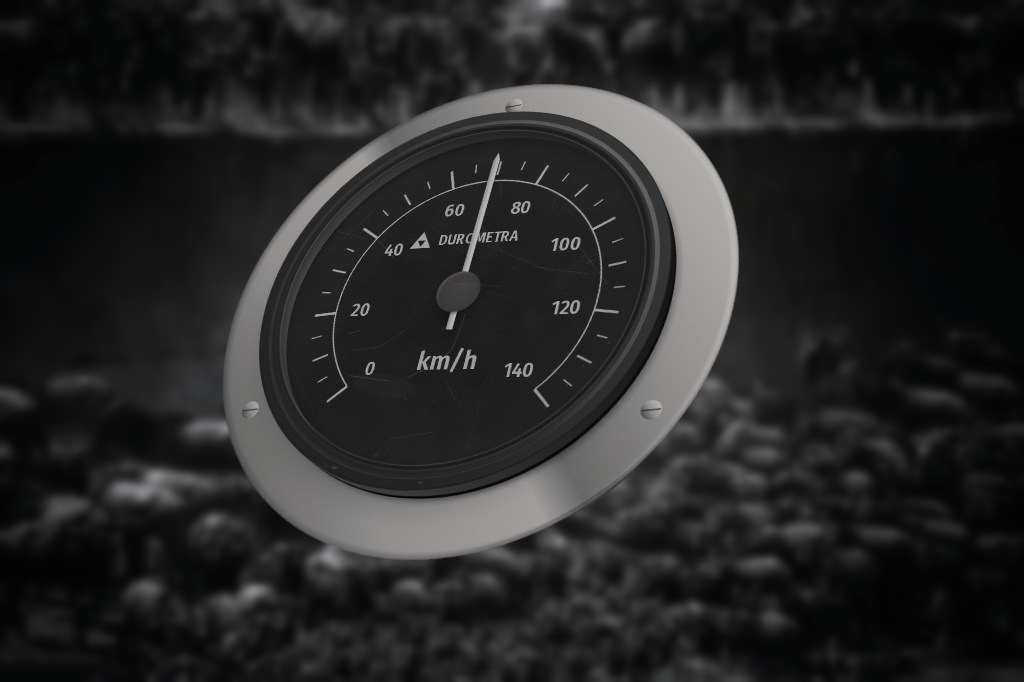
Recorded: 70,km/h
